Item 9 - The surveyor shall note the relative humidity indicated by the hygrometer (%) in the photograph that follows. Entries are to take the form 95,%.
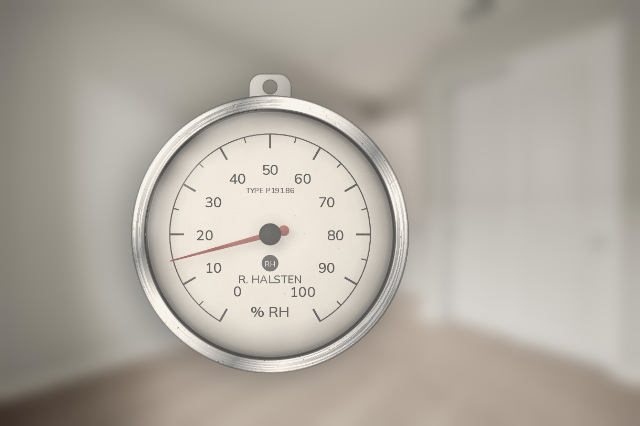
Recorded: 15,%
